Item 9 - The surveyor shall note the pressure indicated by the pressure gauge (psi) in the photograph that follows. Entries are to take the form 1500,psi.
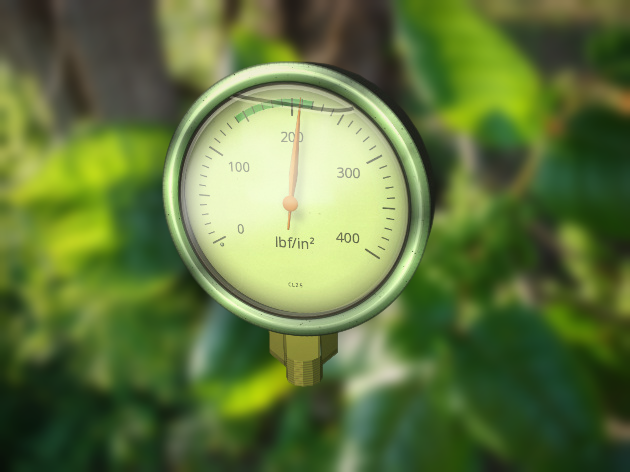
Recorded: 210,psi
